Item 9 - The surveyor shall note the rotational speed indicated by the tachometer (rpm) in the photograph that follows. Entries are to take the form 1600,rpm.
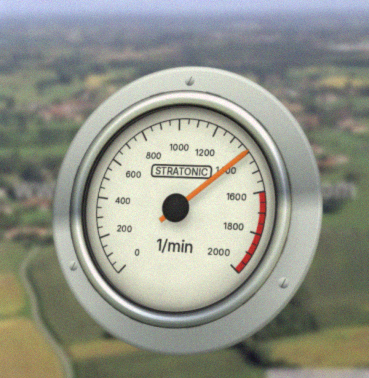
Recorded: 1400,rpm
